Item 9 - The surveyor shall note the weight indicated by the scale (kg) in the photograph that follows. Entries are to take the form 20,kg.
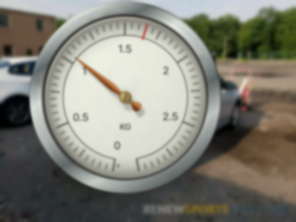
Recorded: 1.05,kg
